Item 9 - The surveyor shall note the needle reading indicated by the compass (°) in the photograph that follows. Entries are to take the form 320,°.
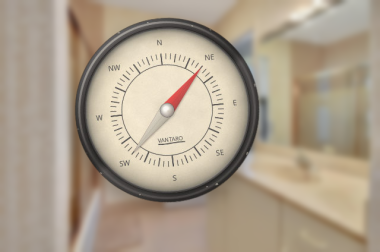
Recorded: 45,°
